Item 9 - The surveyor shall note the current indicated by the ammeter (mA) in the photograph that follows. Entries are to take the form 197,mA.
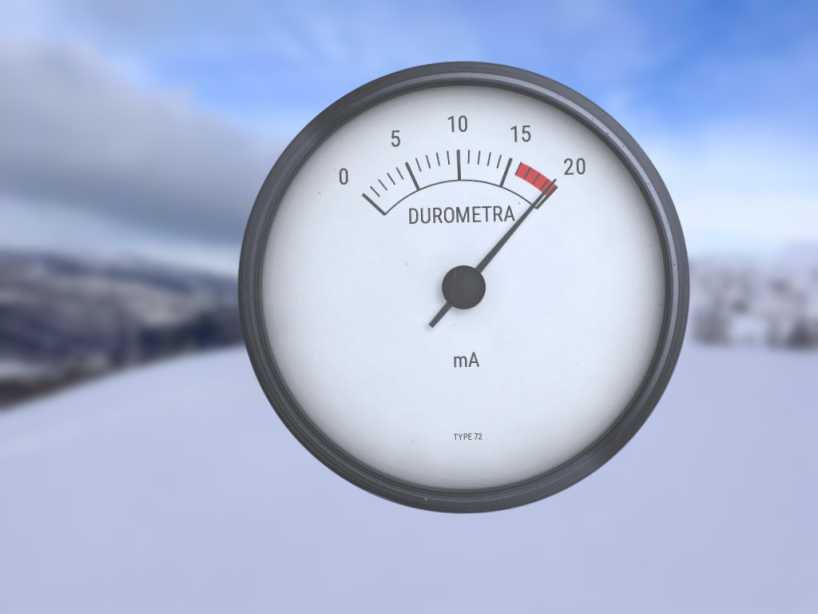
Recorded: 19.5,mA
